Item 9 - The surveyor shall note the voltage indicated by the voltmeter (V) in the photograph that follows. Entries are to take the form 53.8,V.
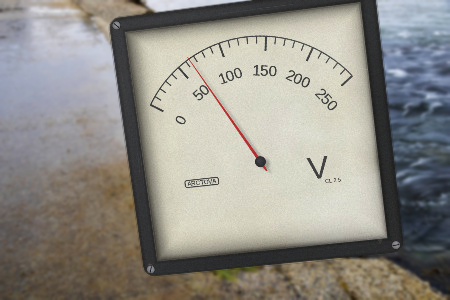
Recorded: 65,V
